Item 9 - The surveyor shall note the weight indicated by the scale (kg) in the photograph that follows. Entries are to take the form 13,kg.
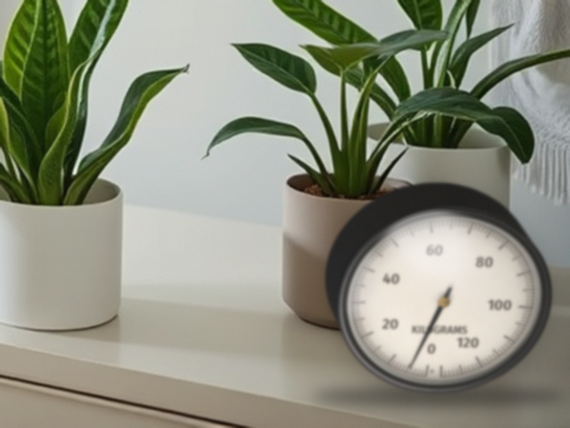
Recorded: 5,kg
